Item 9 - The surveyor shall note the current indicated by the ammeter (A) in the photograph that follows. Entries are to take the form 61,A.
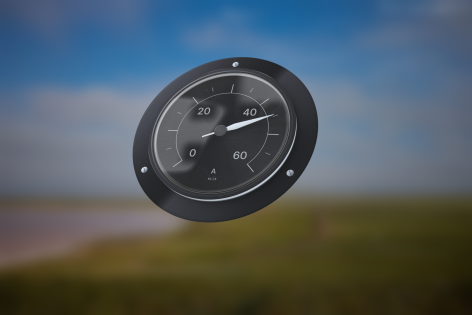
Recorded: 45,A
